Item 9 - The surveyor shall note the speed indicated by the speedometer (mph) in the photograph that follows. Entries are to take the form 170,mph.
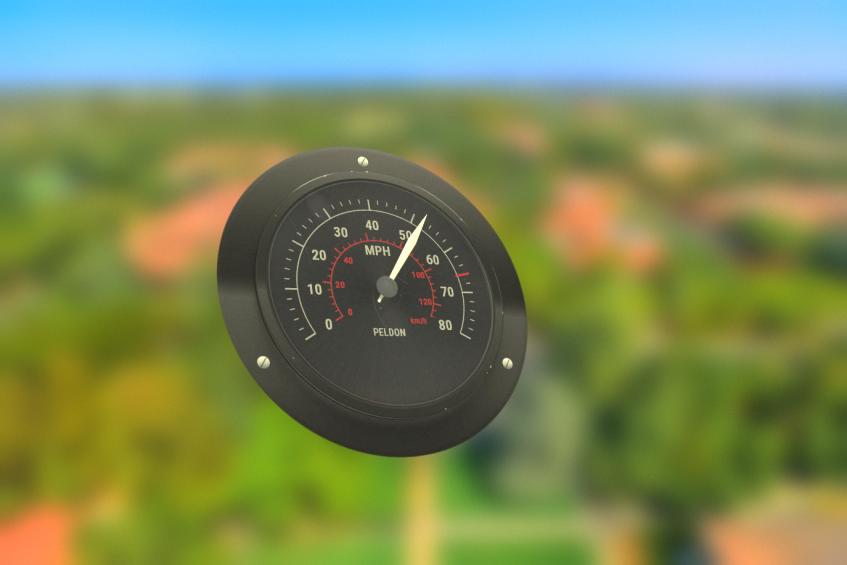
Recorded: 52,mph
